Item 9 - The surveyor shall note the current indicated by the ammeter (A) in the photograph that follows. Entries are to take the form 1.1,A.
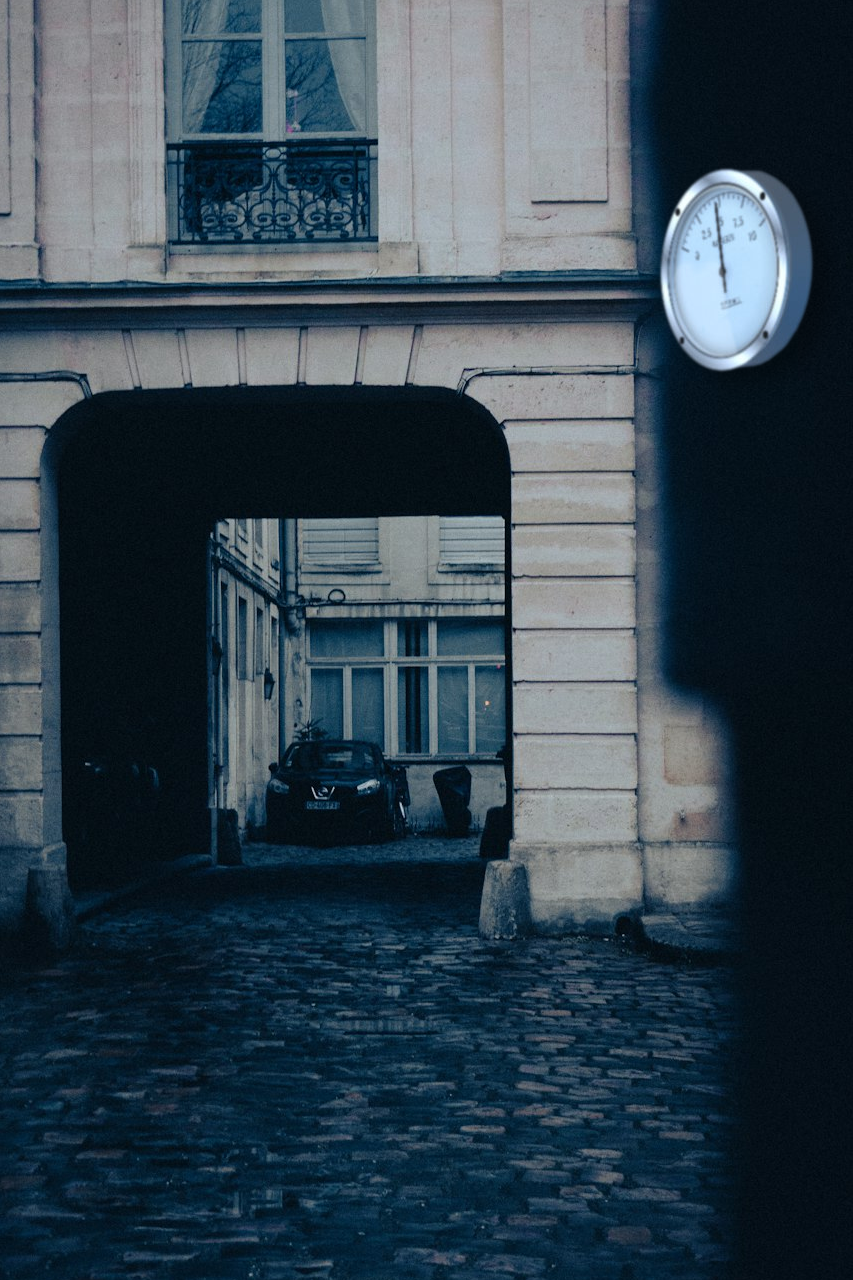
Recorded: 5,A
